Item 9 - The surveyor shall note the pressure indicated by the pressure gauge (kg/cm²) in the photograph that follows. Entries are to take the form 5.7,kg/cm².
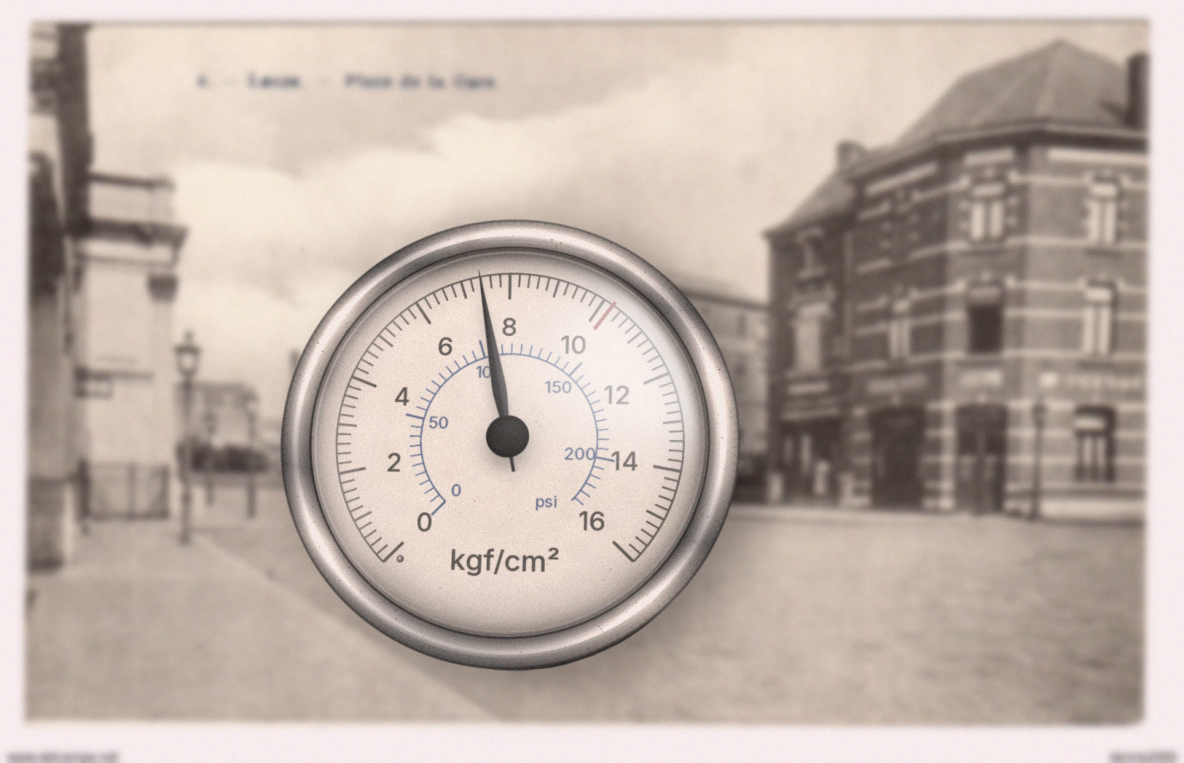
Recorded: 7.4,kg/cm²
